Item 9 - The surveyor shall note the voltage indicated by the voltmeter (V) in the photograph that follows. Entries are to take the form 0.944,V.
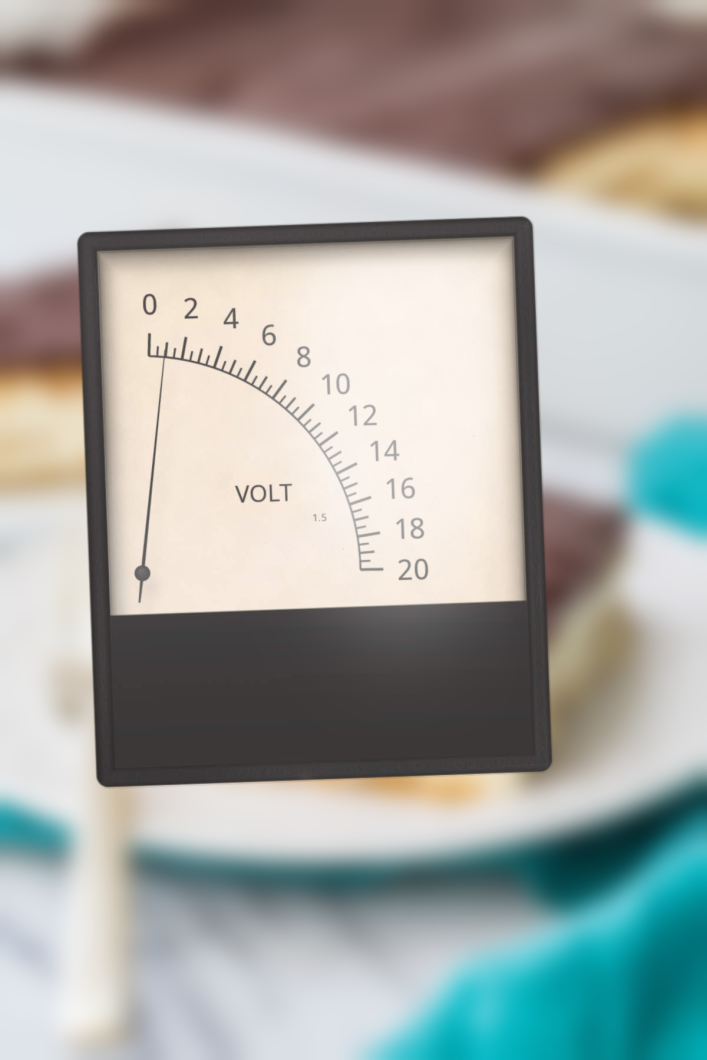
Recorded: 1,V
